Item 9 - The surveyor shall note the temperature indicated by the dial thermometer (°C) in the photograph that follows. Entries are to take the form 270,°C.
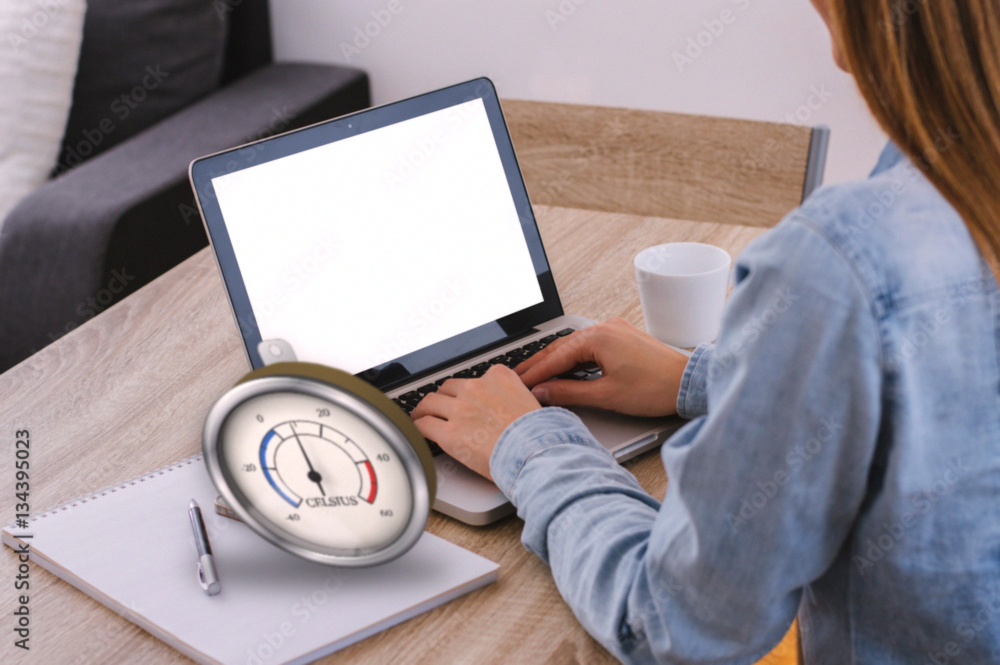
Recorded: 10,°C
